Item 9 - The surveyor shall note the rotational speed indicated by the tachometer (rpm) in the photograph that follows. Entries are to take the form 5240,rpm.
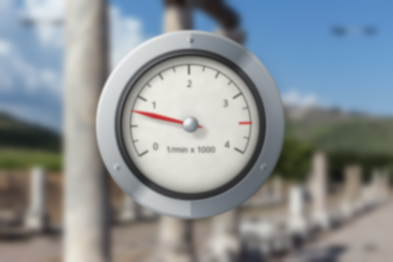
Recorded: 750,rpm
